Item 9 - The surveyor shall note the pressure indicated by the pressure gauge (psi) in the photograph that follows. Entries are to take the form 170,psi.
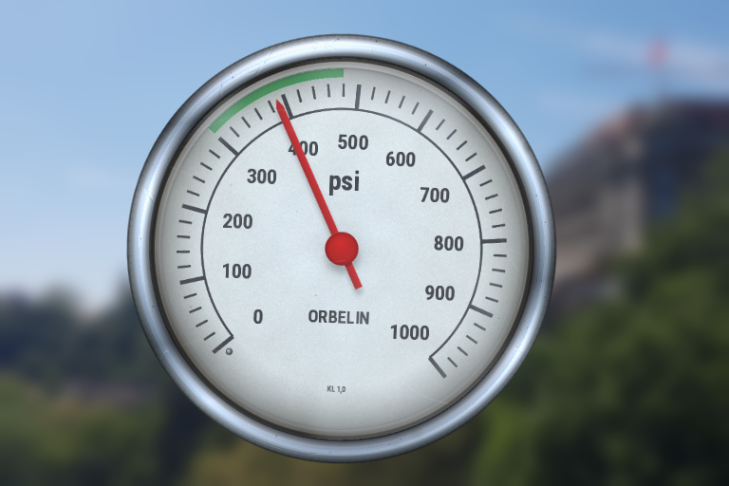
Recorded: 390,psi
